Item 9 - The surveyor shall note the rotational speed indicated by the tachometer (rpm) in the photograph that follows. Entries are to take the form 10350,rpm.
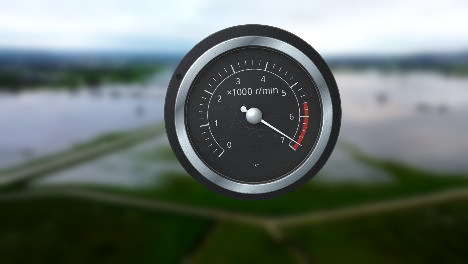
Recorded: 6800,rpm
